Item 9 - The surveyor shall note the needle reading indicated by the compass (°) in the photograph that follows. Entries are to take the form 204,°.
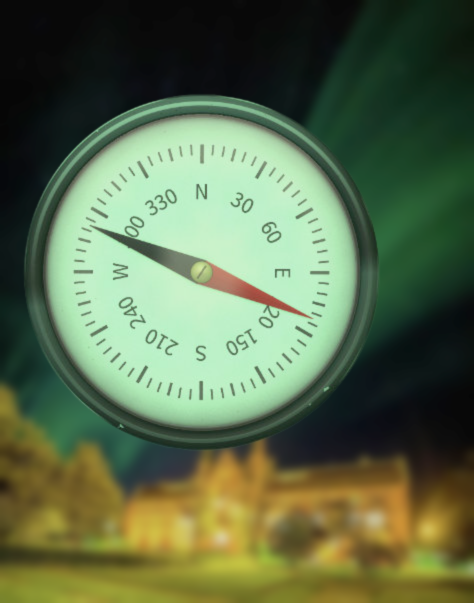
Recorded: 112.5,°
